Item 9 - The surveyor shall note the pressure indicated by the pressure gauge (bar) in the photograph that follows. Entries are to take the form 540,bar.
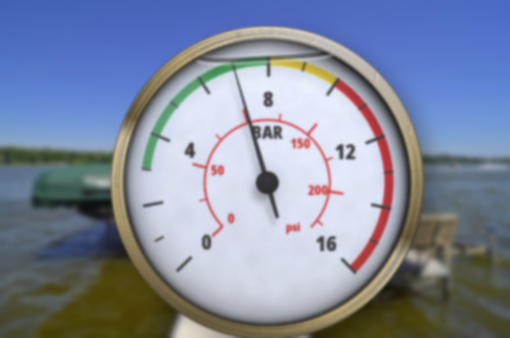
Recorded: 7,bar
